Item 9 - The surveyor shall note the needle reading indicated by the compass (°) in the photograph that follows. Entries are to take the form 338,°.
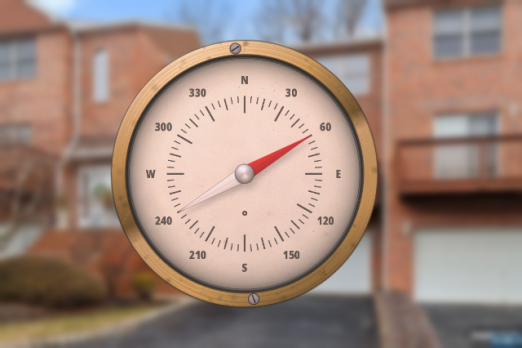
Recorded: 60,°
